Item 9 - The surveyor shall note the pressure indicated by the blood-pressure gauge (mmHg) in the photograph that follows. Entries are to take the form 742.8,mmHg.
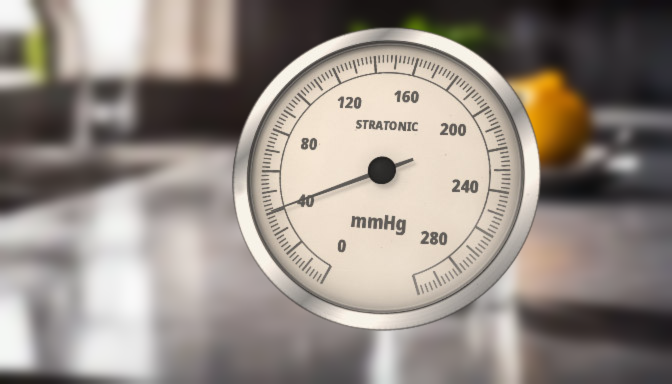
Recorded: 40,mmHg
